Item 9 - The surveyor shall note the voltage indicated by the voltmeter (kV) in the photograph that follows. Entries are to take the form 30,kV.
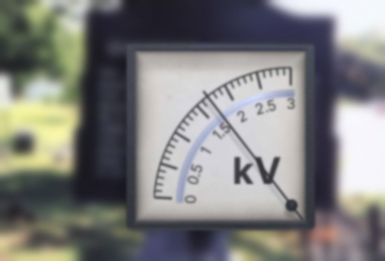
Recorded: 1.7,kV
